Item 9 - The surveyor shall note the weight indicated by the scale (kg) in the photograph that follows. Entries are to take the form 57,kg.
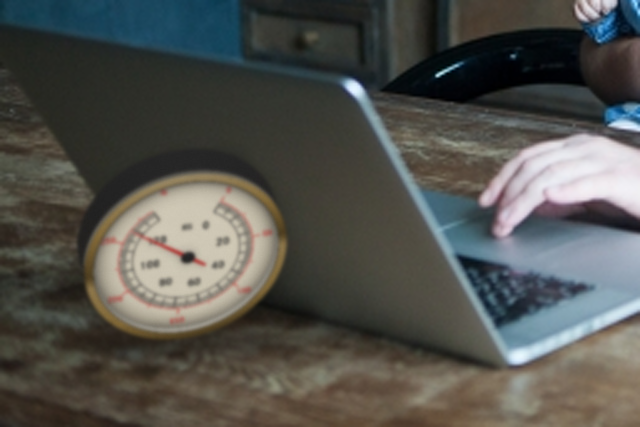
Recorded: 120,kg
